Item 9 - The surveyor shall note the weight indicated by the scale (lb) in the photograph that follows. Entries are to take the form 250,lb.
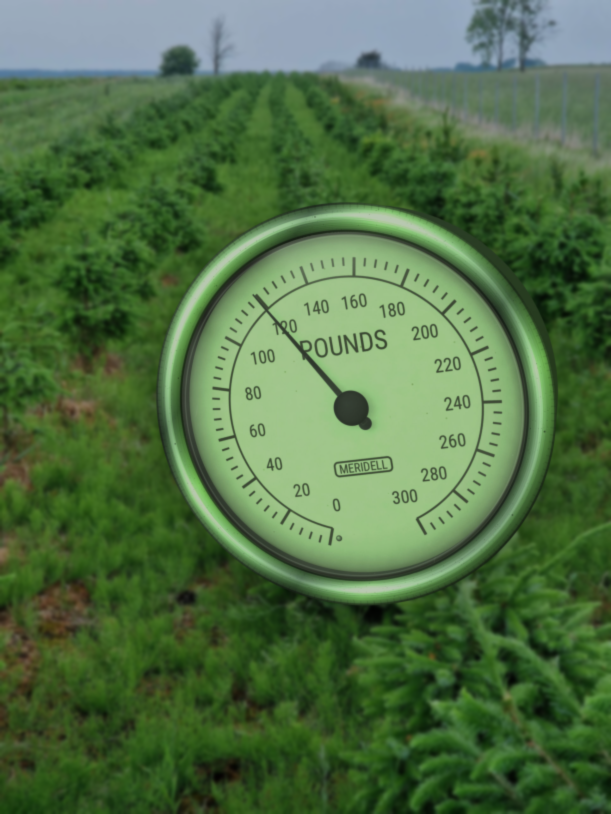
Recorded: 120,lb
